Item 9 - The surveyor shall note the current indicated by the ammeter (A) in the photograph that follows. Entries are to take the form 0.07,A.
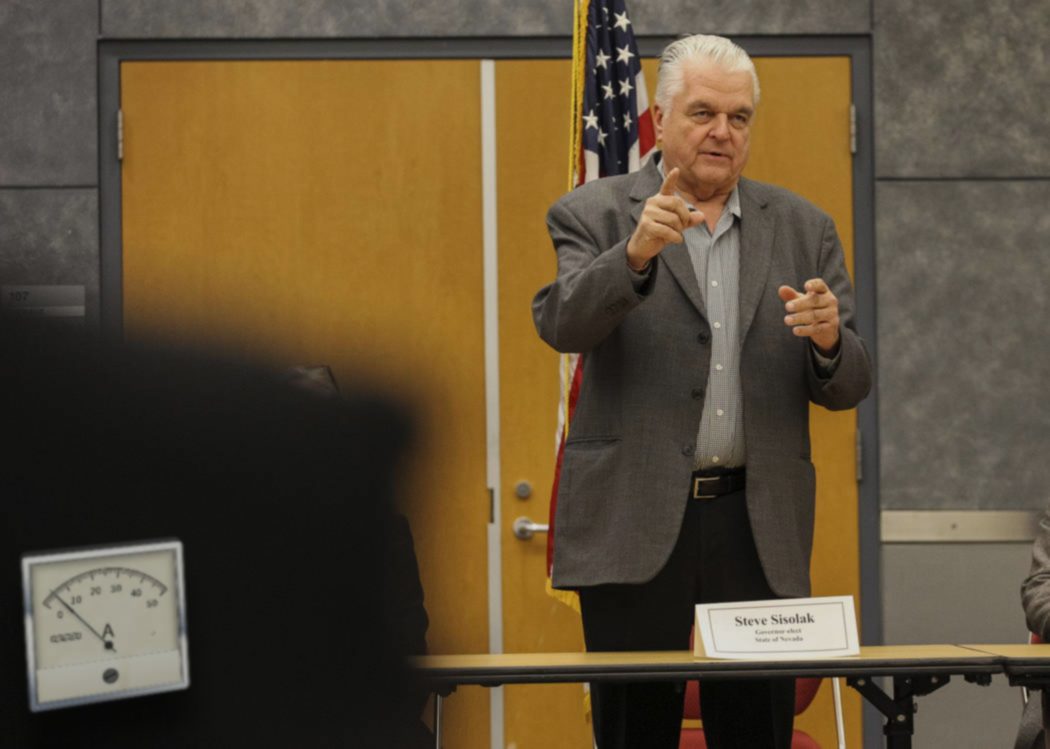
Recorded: 5,A
